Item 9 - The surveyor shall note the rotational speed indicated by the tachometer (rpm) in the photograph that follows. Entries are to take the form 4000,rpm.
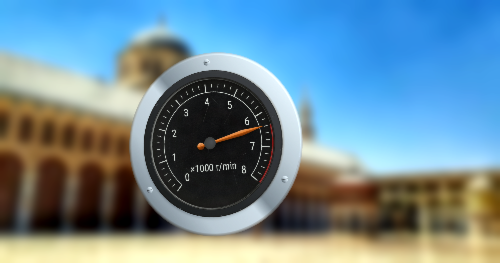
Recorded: 6400,rpm
